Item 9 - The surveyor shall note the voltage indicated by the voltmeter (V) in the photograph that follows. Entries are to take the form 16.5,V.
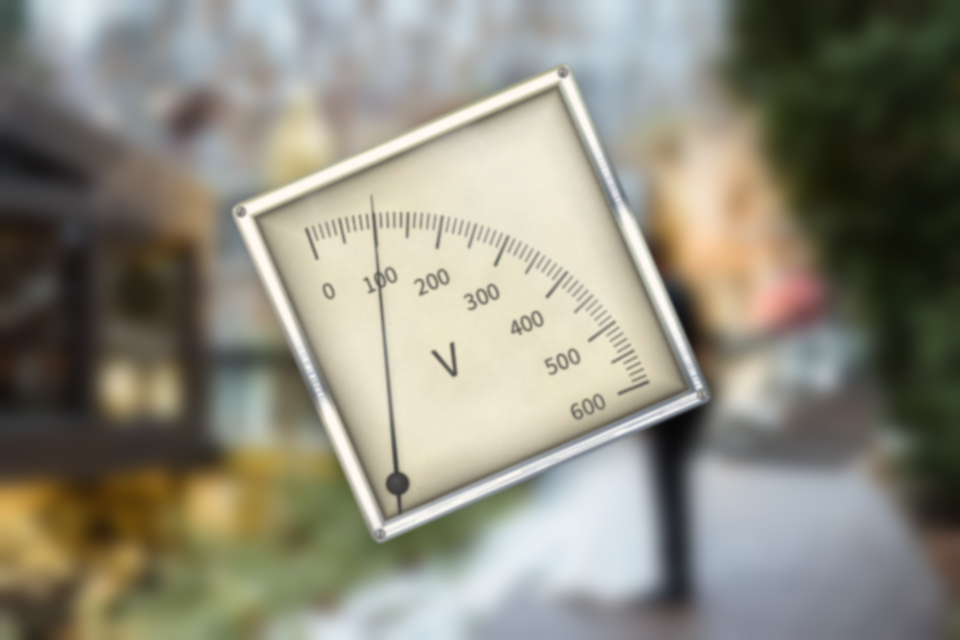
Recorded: 100,V
